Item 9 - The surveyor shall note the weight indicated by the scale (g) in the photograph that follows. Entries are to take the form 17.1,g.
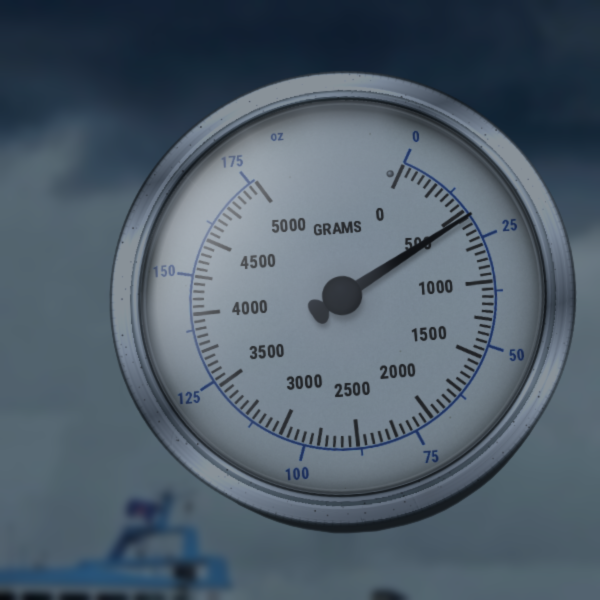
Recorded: 550,g
